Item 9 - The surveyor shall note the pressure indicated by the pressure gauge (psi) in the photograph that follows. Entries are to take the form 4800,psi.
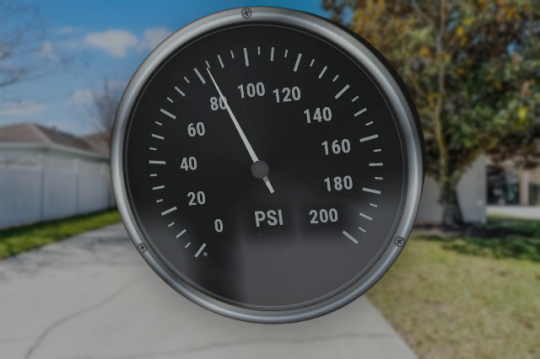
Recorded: 85,psi
